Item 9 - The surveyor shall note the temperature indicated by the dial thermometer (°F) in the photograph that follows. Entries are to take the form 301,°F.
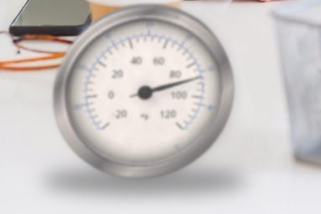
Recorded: 88,°F
